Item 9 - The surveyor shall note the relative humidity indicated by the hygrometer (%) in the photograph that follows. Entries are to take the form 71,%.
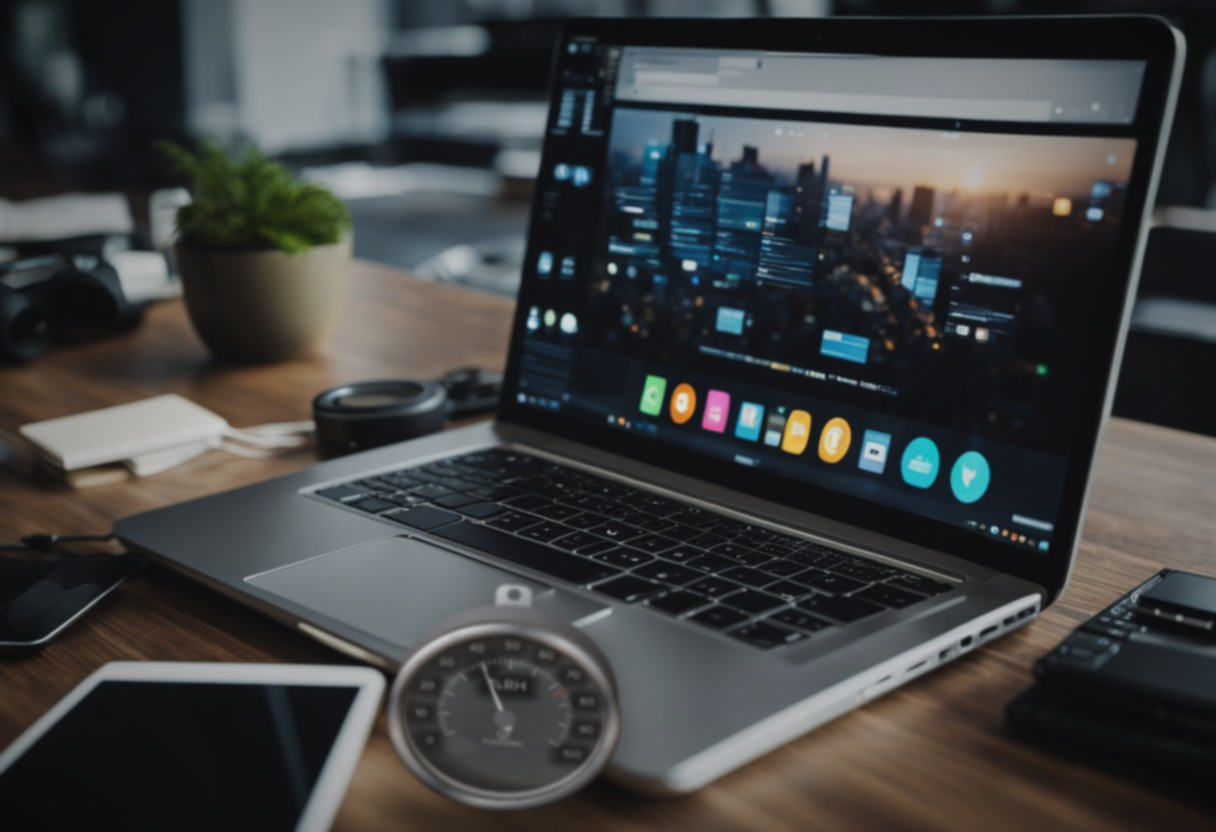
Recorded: 40,%
